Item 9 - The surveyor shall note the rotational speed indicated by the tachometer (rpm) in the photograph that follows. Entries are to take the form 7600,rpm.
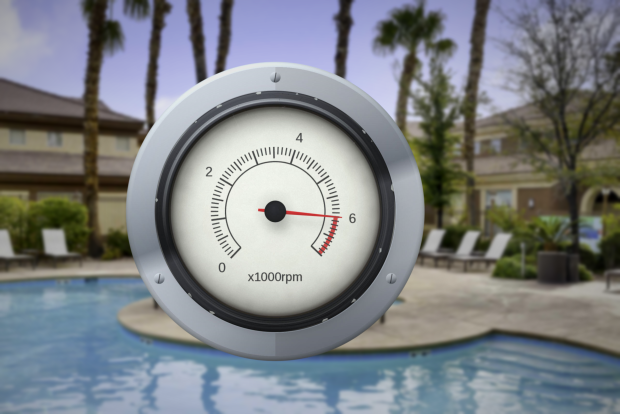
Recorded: 6000,rpm
